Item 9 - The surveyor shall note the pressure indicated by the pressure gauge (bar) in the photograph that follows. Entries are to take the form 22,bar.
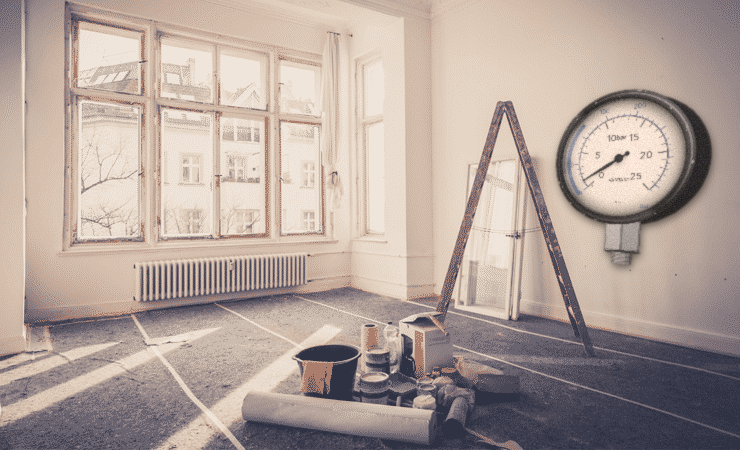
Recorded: 1,bar
